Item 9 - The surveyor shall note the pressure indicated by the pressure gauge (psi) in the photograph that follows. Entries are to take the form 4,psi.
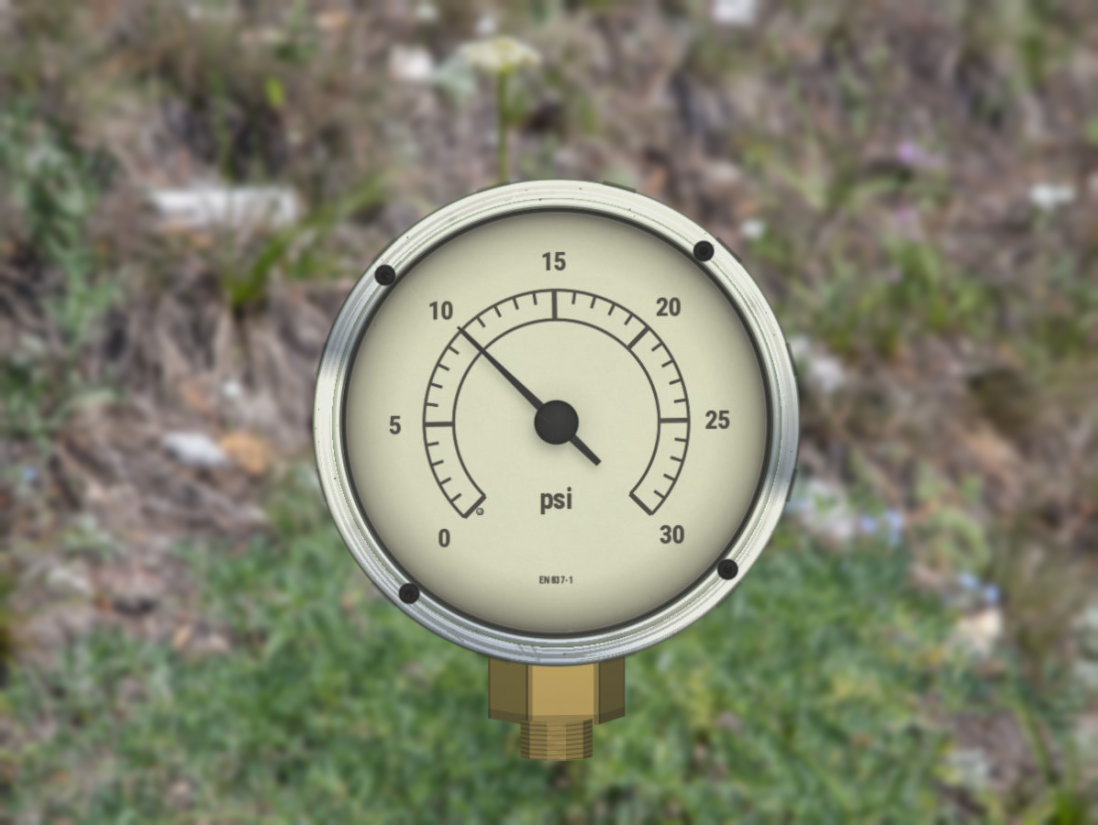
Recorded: 10,psi
